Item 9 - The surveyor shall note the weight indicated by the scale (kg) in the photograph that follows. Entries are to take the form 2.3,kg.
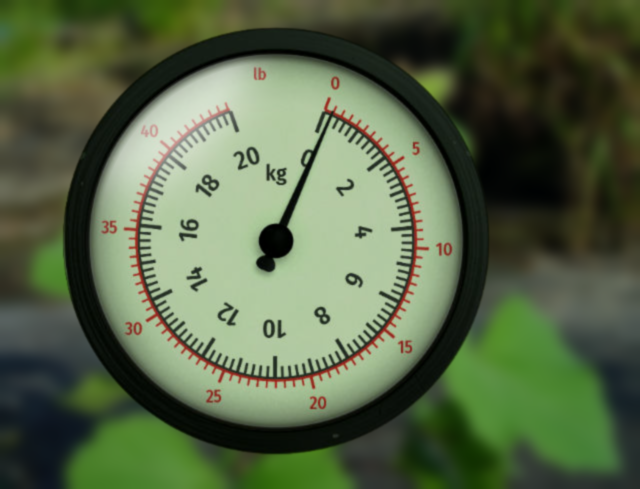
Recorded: 0.2,kg
